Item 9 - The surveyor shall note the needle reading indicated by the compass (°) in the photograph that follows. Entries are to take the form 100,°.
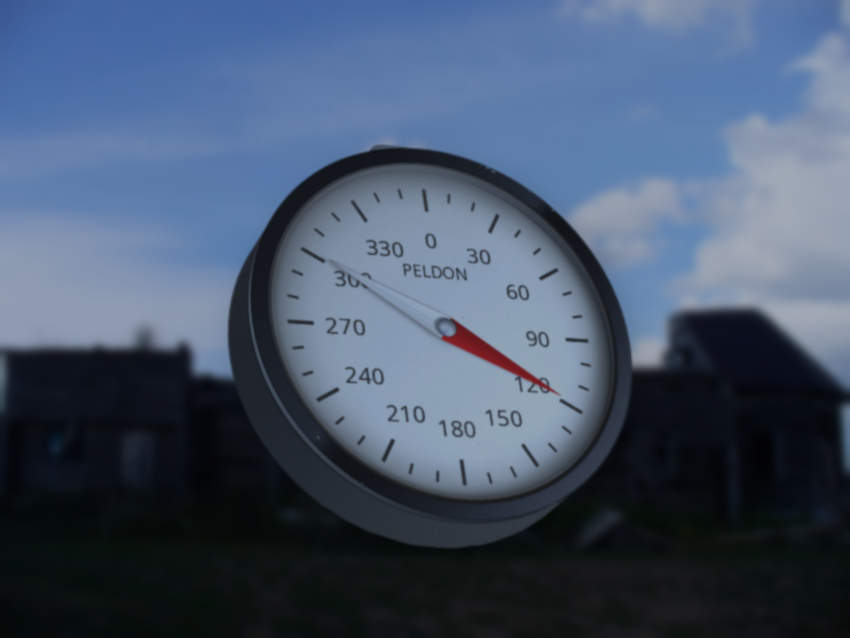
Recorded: 120,°
